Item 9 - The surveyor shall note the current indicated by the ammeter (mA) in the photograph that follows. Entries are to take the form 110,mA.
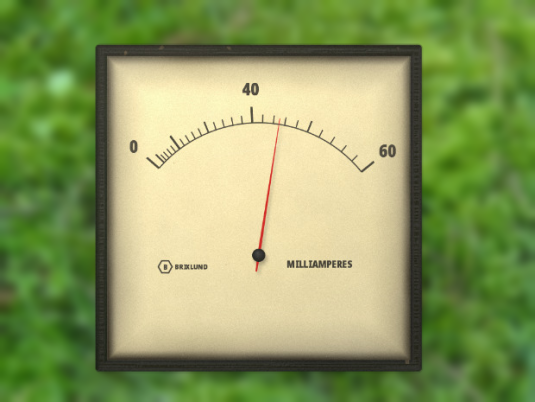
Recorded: 45,mA
